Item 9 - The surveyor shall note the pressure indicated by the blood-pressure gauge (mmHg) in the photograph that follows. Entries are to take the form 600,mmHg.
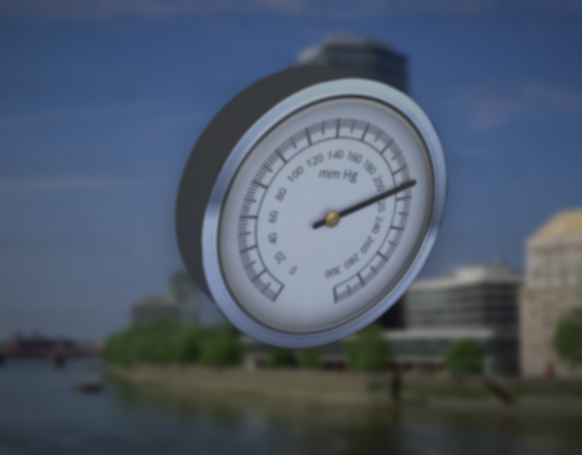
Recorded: 210,mmHg
